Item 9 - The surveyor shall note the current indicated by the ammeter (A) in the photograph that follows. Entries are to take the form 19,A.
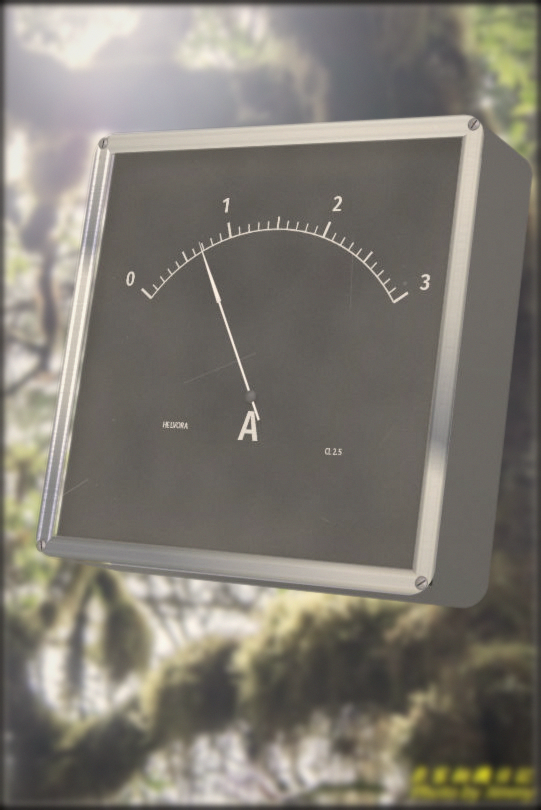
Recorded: 0.7,A
